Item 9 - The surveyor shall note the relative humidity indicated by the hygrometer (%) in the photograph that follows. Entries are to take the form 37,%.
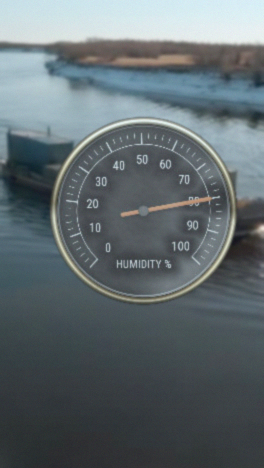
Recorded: 80,%
